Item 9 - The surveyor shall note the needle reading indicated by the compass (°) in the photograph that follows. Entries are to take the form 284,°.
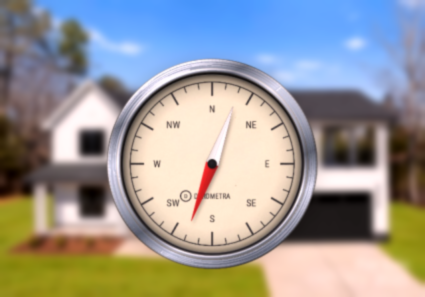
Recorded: 200,°
